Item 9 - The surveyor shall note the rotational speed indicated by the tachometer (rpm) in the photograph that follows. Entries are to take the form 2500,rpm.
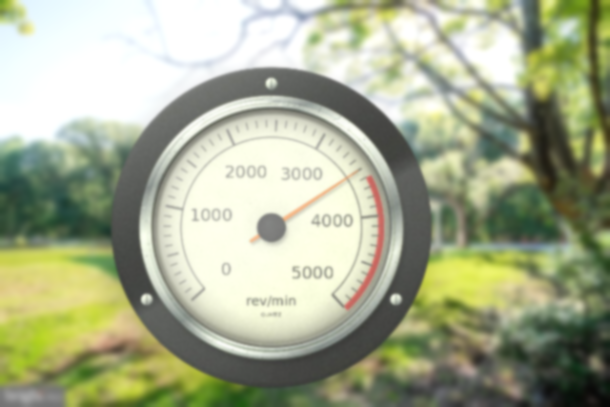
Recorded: 3500,rpm
